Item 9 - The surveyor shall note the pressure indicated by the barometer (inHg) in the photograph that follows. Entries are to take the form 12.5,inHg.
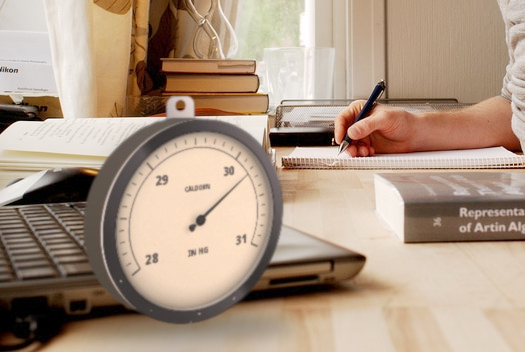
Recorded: 30.2,inHg
